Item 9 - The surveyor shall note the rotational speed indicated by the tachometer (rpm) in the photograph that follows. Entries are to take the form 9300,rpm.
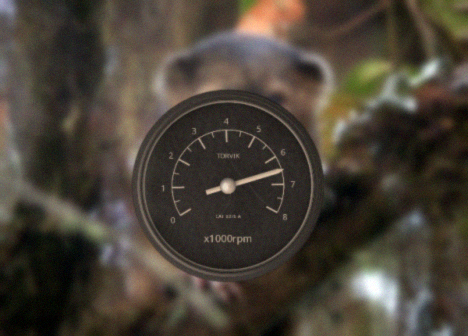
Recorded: 6500,rpm
